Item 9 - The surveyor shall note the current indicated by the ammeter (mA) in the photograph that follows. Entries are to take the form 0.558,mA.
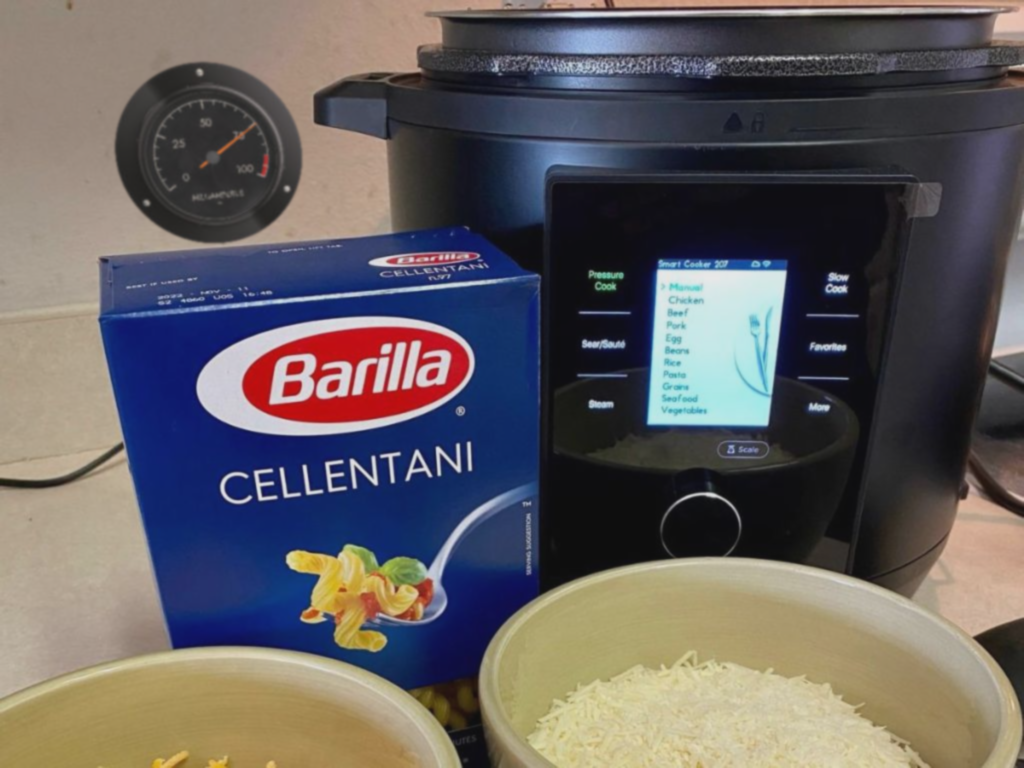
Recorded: 75,mA
